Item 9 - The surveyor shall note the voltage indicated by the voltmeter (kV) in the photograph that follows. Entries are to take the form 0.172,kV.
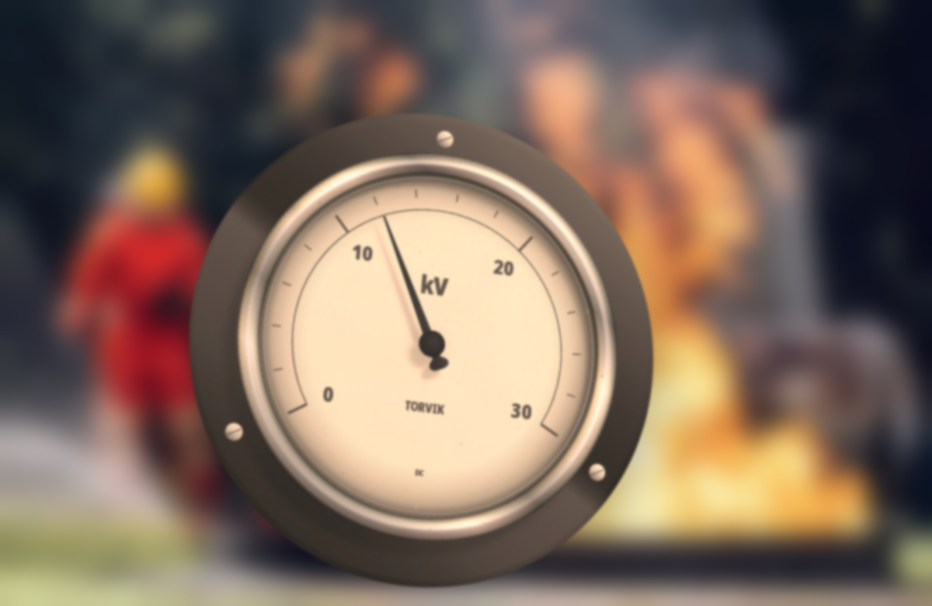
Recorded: 12,kV
